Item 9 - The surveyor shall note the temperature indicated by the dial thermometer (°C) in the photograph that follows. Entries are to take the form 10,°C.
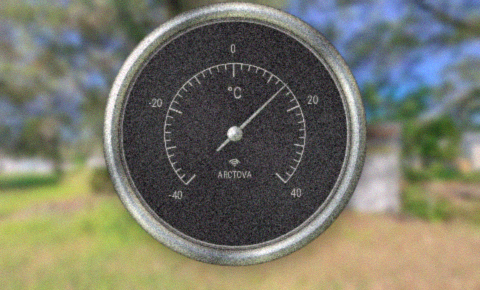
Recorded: 14,°C
